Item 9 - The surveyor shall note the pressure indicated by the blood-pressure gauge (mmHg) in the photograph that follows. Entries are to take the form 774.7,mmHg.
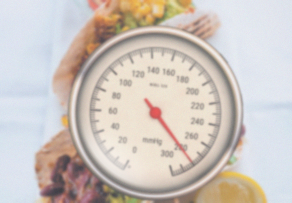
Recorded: 280,mmHg
